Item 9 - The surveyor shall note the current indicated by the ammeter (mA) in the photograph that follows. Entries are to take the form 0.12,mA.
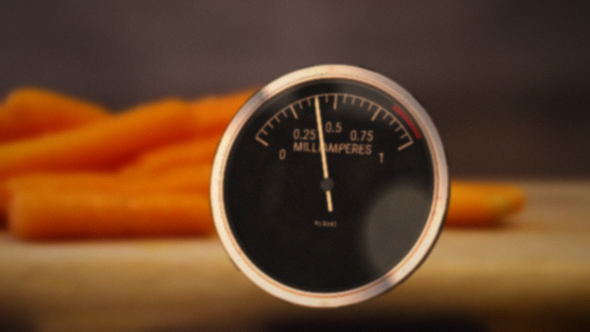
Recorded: 0.4,mA
